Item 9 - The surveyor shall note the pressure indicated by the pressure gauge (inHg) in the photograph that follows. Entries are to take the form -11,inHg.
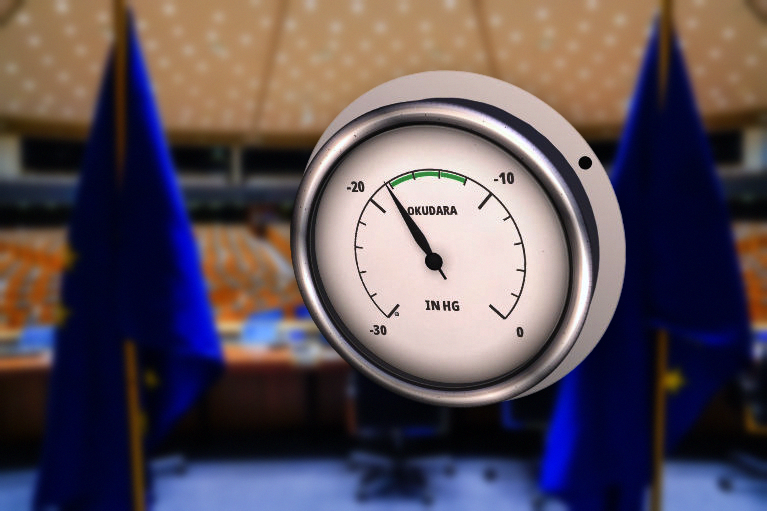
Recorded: -18,inHg
